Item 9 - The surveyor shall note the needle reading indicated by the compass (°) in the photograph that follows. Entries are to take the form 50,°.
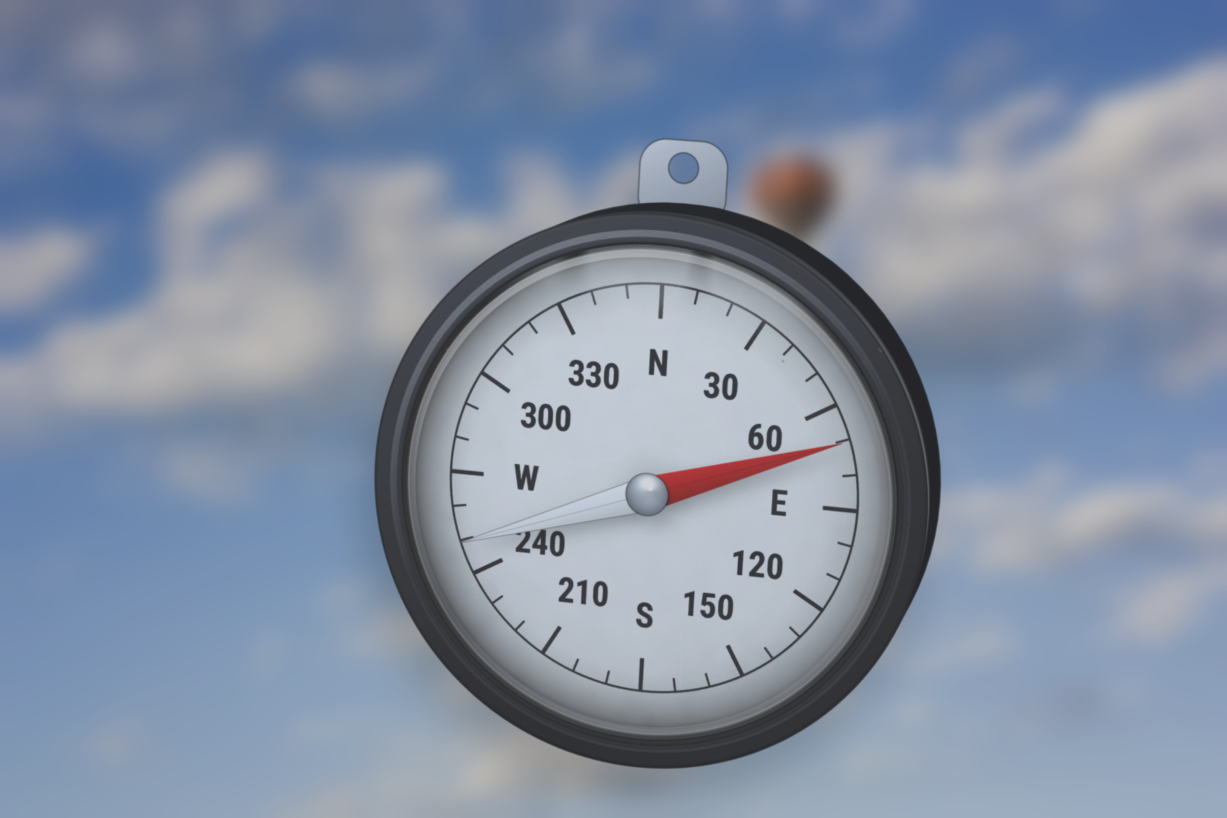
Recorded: 70,°
